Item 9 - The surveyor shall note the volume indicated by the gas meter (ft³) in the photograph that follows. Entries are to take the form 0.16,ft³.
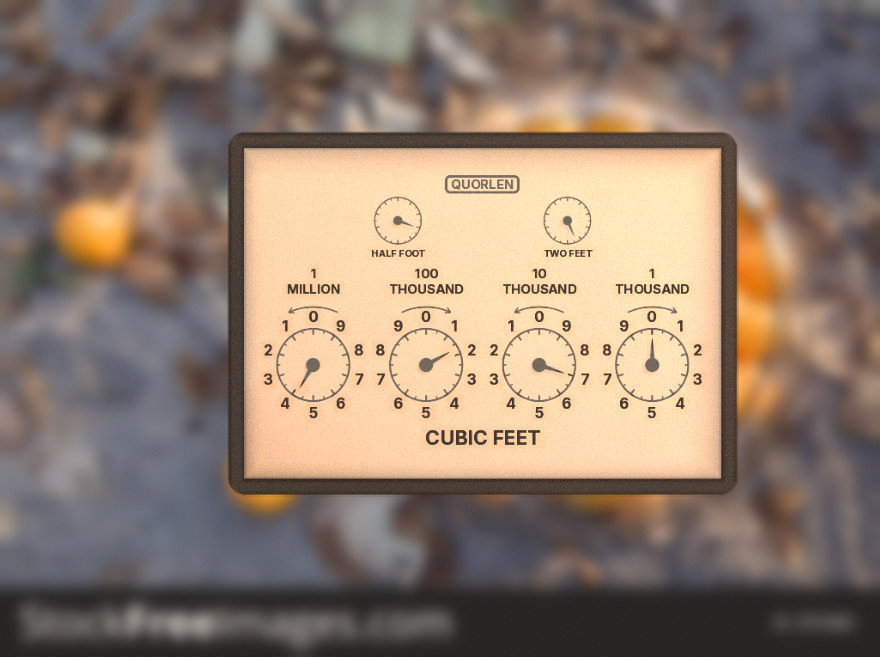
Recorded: 417000,ft³
